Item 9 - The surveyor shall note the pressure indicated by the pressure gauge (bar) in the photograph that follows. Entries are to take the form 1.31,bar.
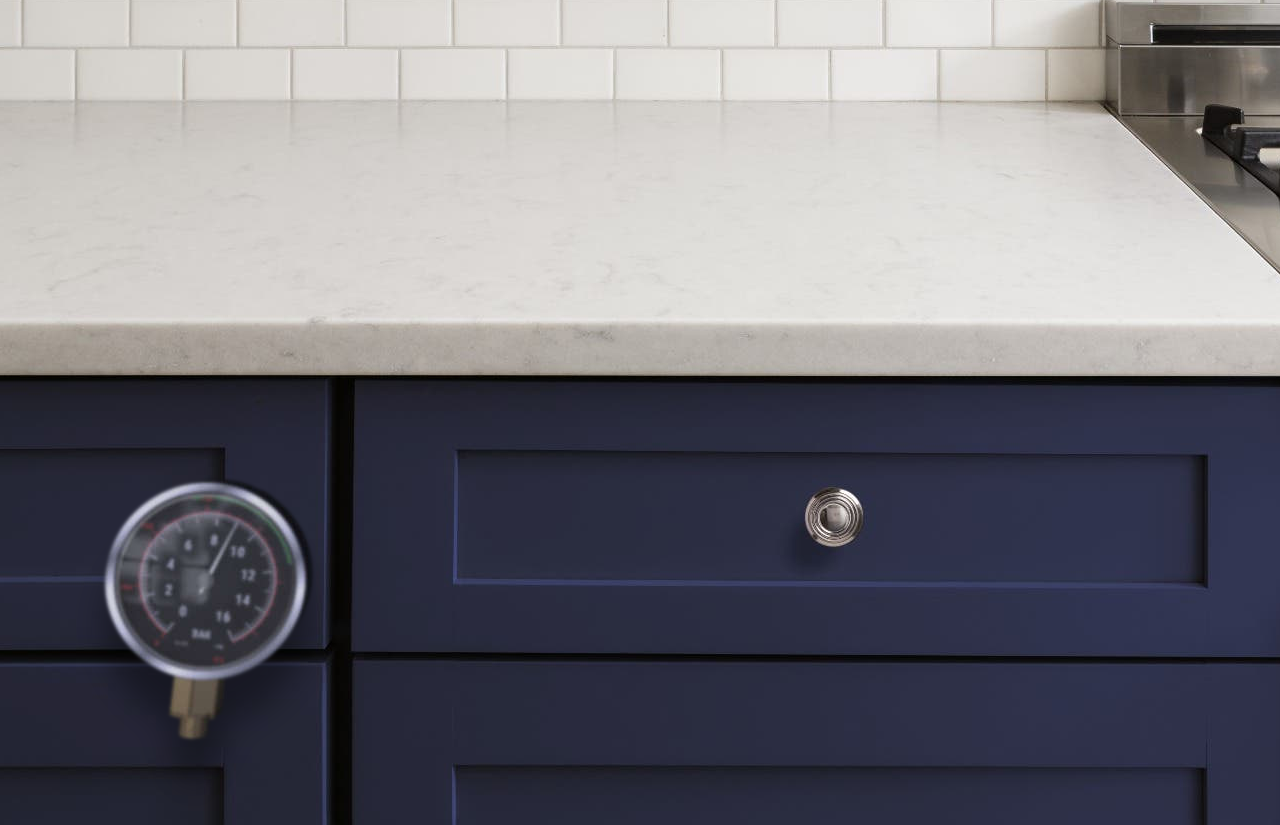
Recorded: 9,bar
